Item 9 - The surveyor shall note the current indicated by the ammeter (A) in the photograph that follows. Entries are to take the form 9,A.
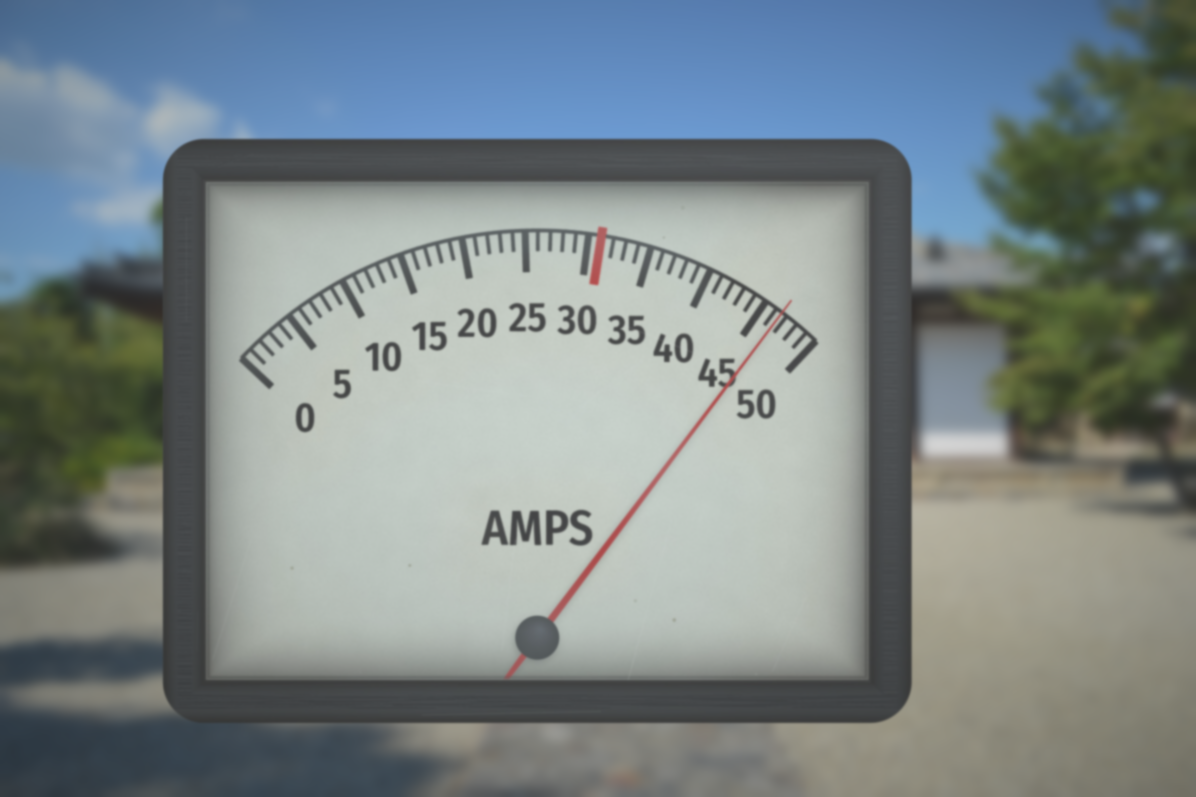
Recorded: 46.5,A
